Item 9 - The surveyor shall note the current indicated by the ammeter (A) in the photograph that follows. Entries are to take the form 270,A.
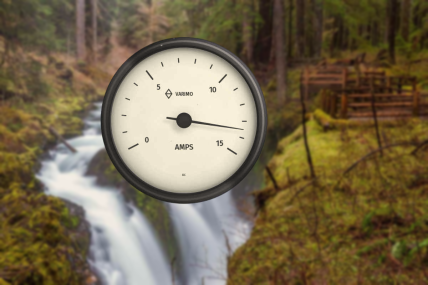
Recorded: 13.5,A
